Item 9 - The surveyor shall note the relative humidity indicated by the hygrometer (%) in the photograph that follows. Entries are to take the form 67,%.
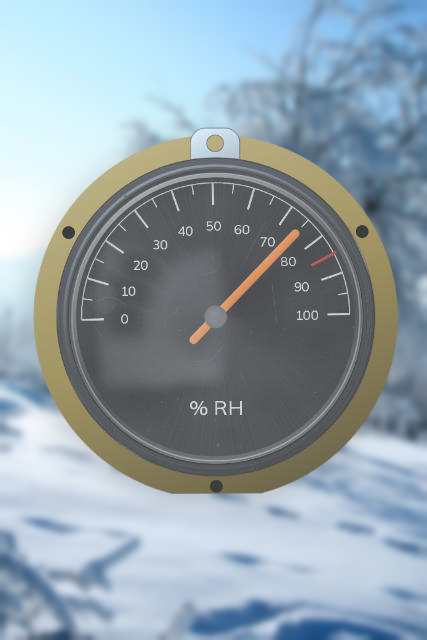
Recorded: 75,%
